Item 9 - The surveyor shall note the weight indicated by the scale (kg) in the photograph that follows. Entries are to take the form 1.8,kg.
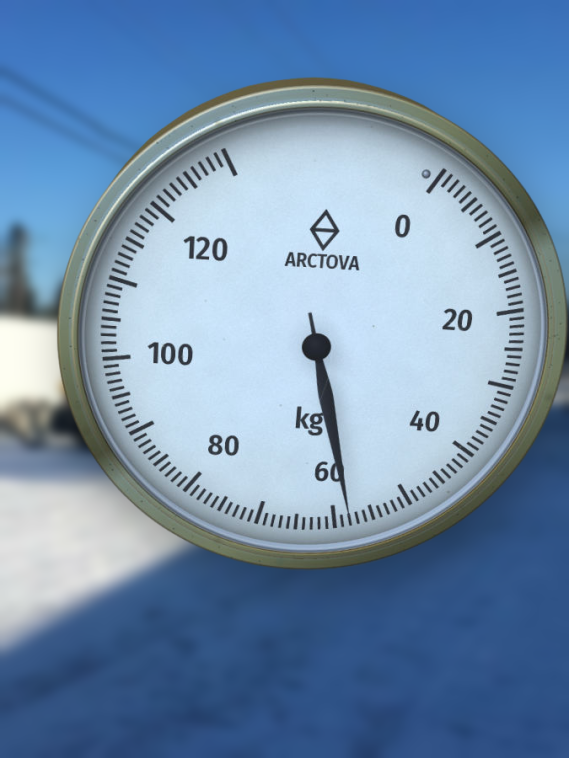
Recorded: 58,kg
